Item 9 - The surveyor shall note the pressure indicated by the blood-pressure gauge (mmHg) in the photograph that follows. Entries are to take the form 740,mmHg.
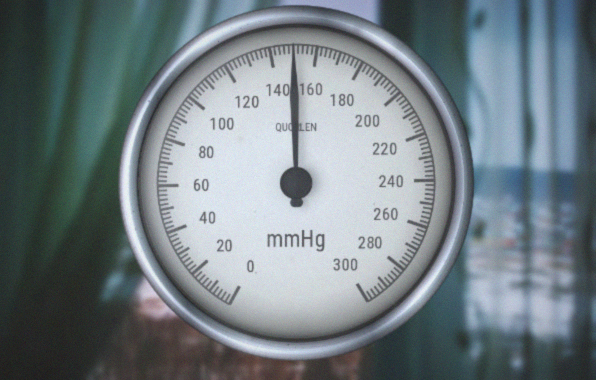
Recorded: 150,mmHg
